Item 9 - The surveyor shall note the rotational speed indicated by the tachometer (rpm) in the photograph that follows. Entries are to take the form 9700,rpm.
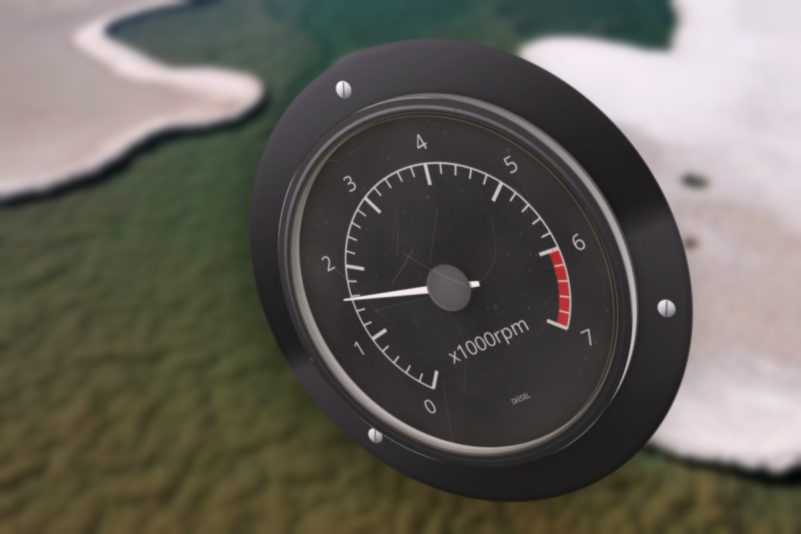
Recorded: 1600,rpm
